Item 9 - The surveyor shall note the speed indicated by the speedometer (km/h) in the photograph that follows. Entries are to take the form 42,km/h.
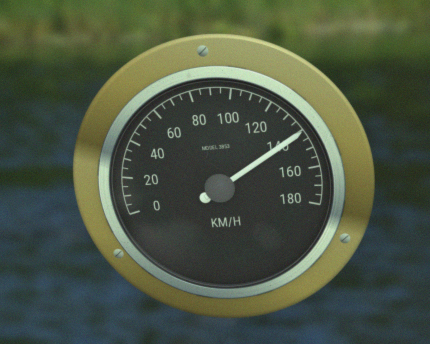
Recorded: 140,km/h
